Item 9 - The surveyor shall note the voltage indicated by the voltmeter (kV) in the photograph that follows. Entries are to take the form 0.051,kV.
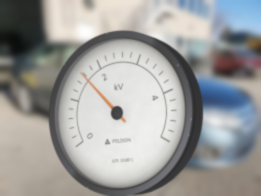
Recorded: 1.6,kV
